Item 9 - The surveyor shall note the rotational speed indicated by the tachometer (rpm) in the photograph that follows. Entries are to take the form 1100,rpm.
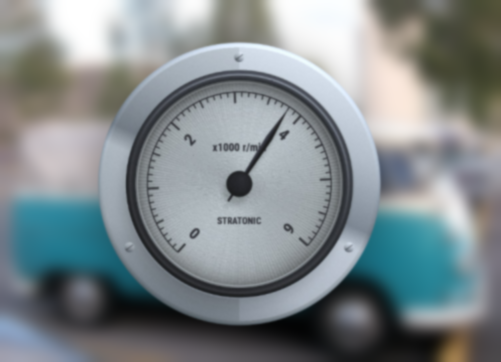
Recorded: 3800,rpm
